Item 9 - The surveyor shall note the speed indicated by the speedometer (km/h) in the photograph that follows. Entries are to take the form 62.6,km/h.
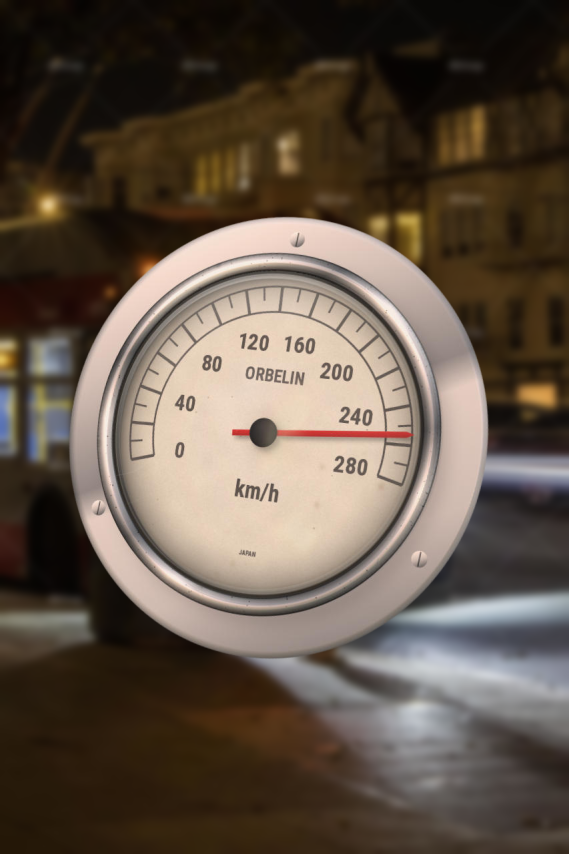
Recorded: 255,km/h
